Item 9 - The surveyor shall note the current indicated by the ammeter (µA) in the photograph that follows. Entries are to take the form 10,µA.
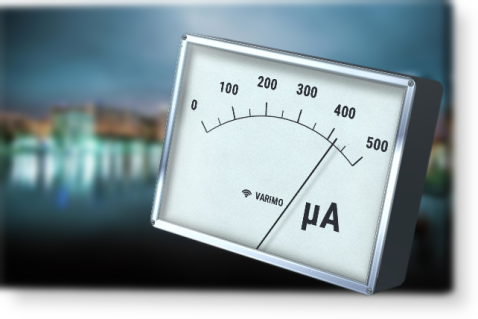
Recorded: 425,µA
